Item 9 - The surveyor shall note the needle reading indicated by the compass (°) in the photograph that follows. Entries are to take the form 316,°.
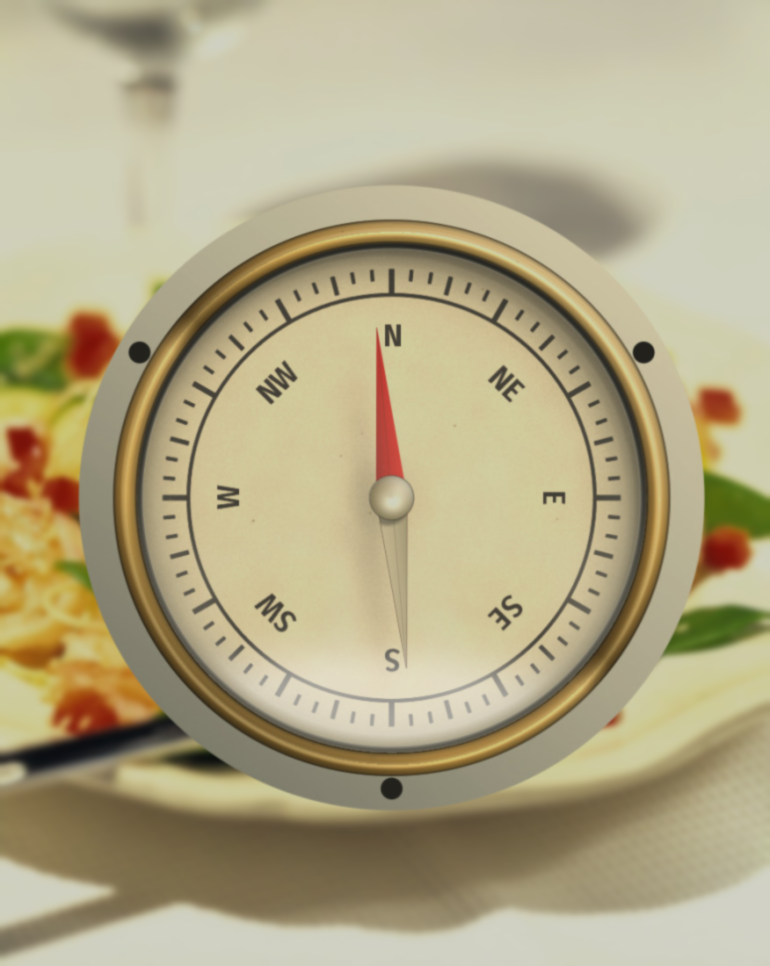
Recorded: 355,°
